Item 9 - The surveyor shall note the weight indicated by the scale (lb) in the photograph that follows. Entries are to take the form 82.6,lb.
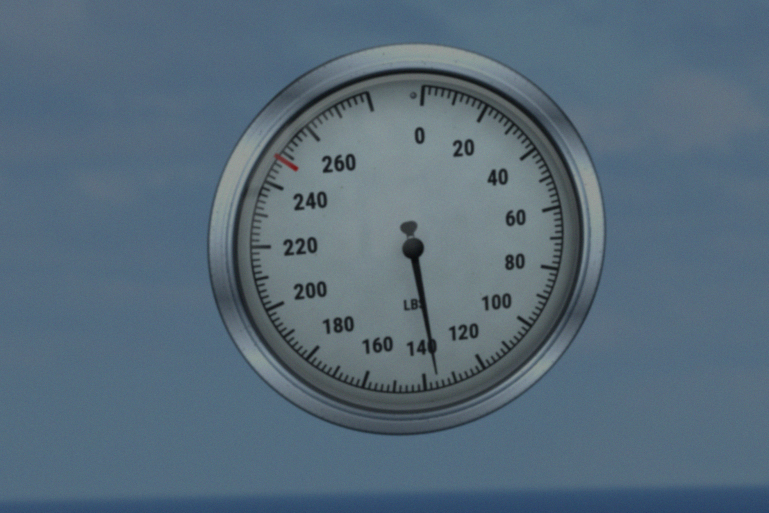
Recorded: 136,lb
